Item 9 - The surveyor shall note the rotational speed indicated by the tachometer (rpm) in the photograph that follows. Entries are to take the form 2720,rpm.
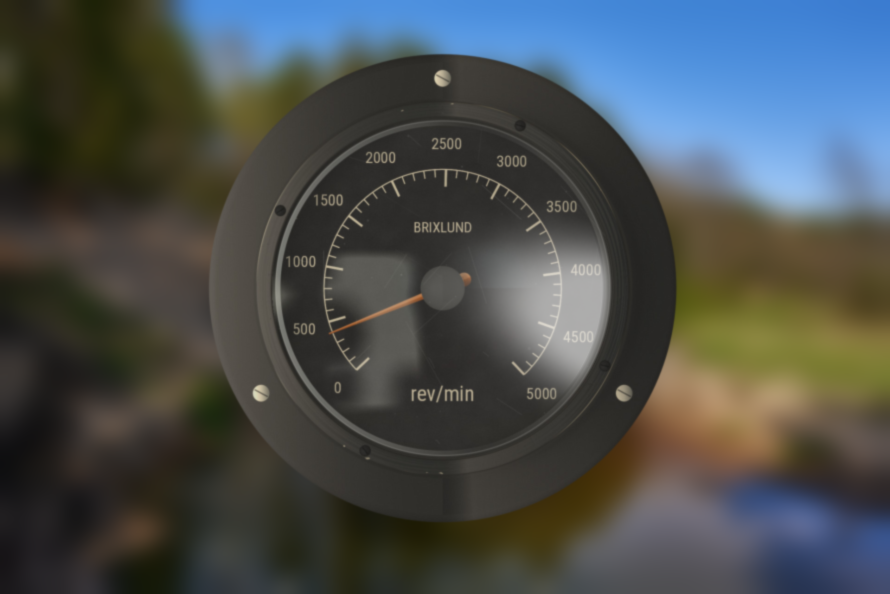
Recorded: 400,rpm
